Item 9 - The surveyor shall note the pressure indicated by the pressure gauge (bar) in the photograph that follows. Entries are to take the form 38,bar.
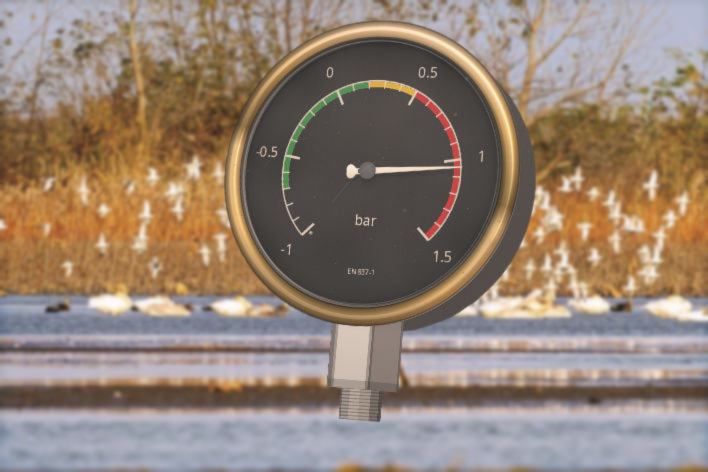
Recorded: 1.05,bar
